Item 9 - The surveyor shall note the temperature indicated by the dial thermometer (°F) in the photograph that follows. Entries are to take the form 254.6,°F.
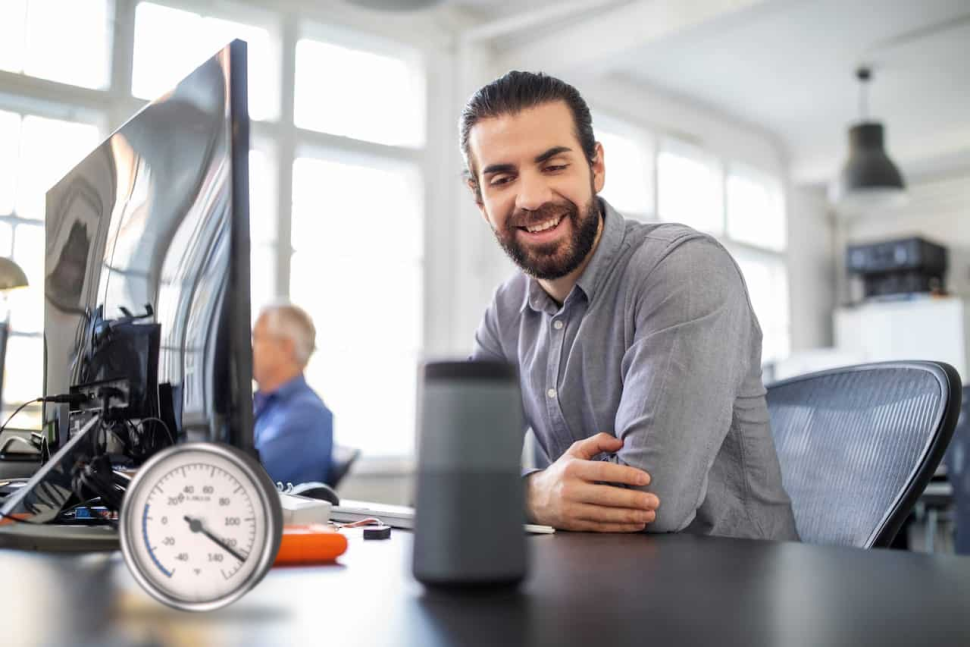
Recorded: 124,°F
